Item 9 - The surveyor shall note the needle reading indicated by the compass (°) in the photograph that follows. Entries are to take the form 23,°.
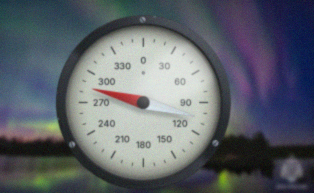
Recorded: 285,°
